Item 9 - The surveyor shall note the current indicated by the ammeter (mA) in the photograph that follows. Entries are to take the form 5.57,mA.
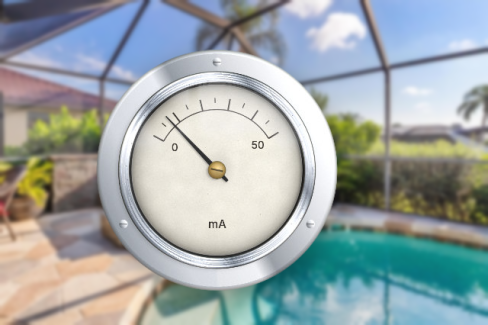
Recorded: 7.5,mA
